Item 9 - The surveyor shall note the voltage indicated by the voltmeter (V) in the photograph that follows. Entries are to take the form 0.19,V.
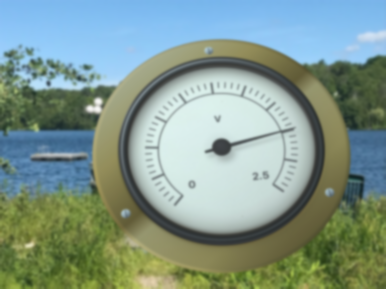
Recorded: 2,V
